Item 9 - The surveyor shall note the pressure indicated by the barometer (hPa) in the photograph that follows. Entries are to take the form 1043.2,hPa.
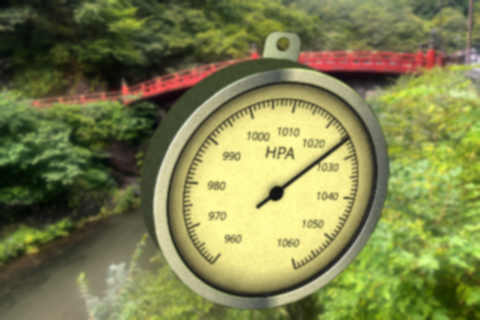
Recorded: 1025,hPa
